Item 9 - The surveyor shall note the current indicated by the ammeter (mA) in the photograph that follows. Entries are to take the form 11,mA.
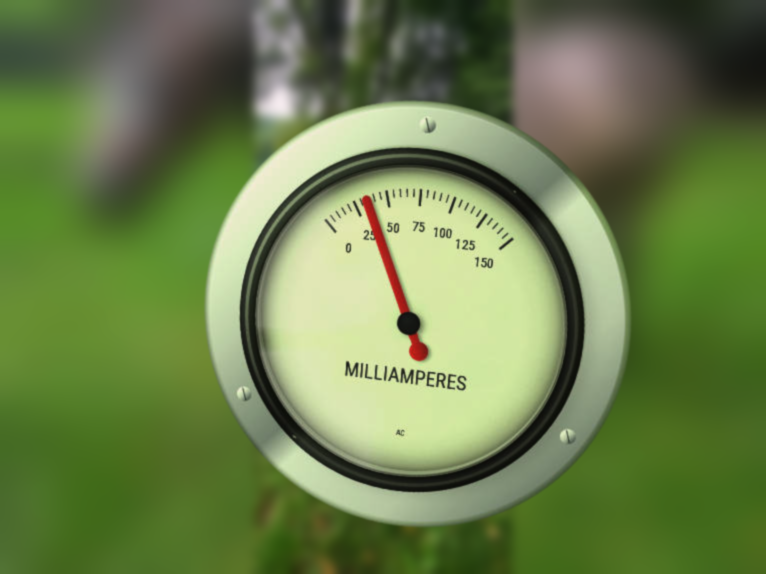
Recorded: 35,mA
